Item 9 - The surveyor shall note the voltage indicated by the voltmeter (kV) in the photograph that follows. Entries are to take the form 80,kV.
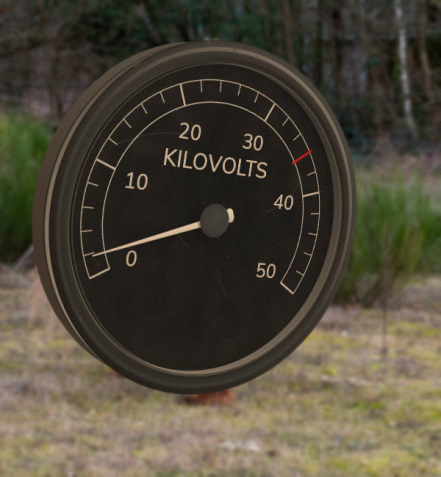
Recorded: 2,kV
